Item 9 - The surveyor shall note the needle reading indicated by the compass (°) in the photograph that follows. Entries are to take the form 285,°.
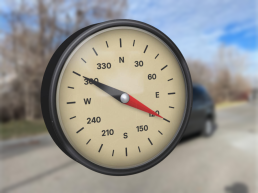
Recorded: 120,°
